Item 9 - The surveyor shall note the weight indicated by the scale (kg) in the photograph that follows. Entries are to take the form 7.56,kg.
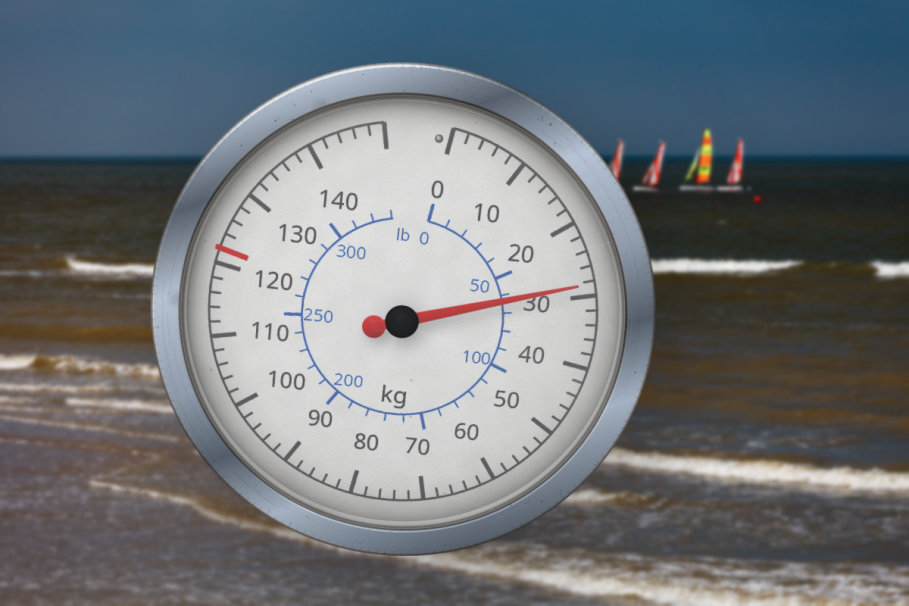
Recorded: 28,kg
